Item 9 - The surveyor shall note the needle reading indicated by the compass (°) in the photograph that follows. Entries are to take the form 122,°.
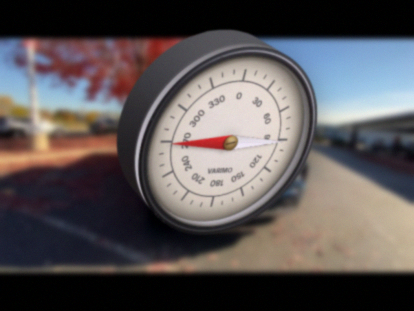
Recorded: 270,°
